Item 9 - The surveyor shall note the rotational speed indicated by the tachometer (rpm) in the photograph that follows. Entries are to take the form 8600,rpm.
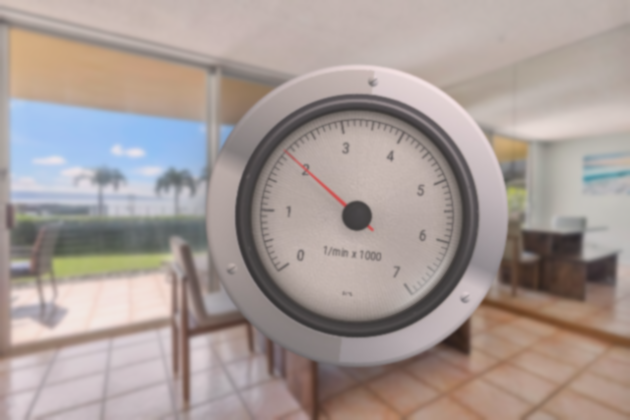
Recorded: 2000,rpm
